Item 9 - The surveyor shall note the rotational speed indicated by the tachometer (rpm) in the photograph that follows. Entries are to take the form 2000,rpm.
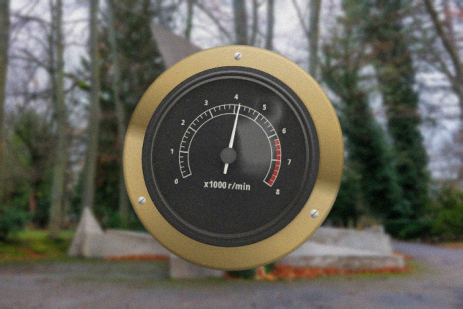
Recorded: 4200,rpm
